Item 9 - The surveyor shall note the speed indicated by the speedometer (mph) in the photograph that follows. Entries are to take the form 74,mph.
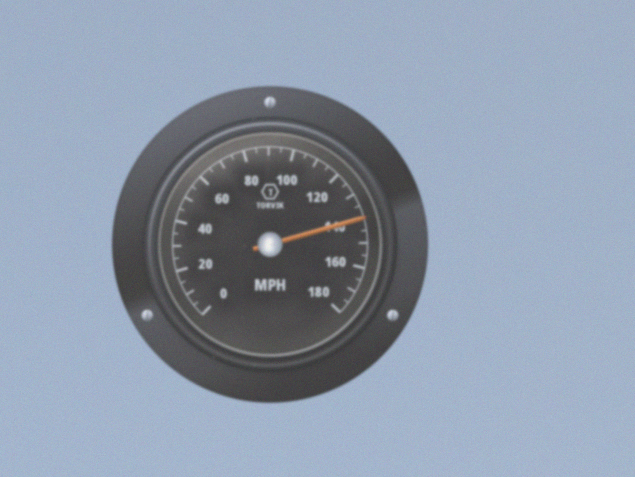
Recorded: 140,mph
